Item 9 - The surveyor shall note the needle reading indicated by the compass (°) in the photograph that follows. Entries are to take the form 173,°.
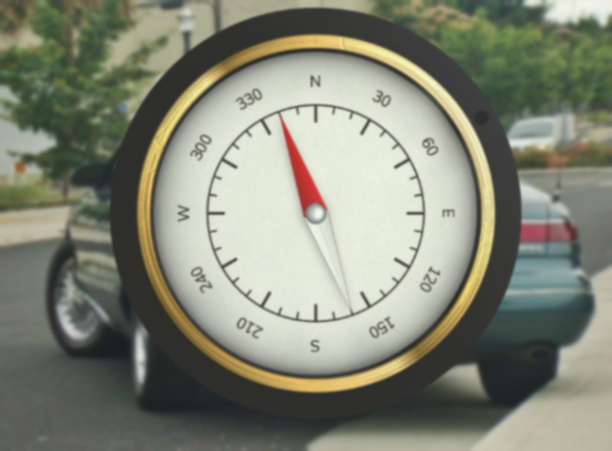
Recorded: 340,°
